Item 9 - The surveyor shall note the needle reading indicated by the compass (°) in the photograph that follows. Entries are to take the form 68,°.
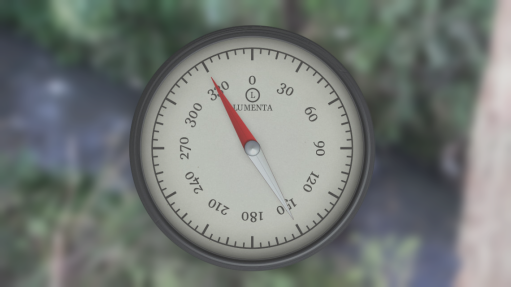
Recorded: 330,°
